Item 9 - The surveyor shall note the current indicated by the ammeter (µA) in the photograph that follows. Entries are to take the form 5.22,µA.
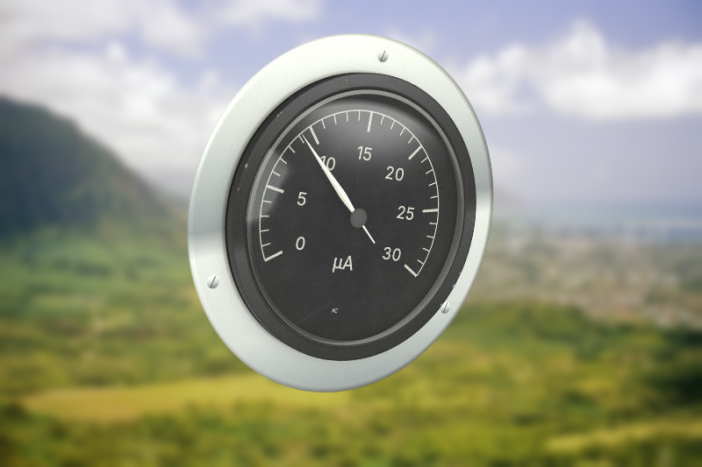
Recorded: 9,µA
